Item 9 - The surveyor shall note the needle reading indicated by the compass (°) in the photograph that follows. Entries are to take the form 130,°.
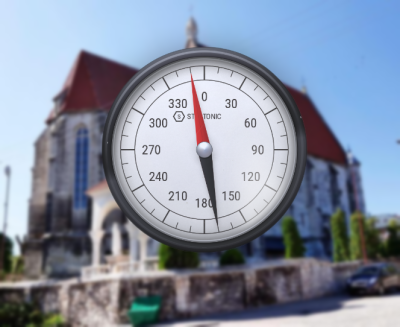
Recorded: 350,°
